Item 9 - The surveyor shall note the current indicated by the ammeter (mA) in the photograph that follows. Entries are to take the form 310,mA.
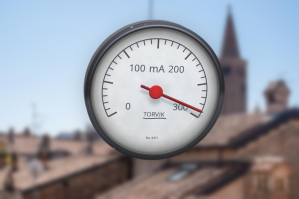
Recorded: 290,mA
